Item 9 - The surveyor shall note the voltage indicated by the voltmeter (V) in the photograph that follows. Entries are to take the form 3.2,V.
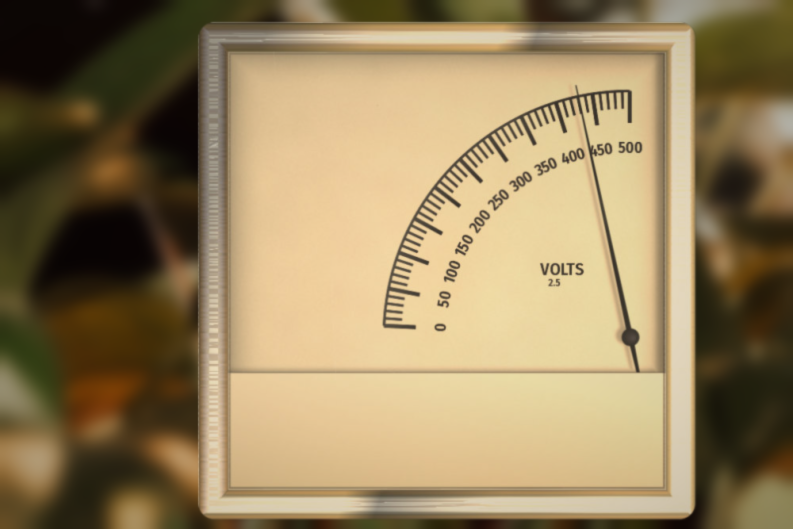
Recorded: 430,V
